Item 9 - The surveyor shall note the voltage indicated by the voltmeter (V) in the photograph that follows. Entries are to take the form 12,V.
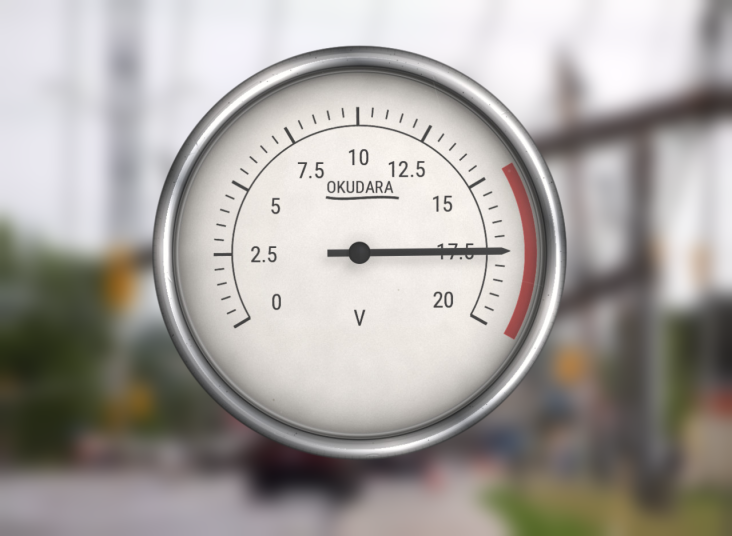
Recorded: 17.5,V
